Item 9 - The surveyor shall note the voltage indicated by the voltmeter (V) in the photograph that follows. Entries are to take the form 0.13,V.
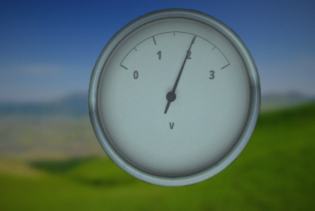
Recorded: 2,V
